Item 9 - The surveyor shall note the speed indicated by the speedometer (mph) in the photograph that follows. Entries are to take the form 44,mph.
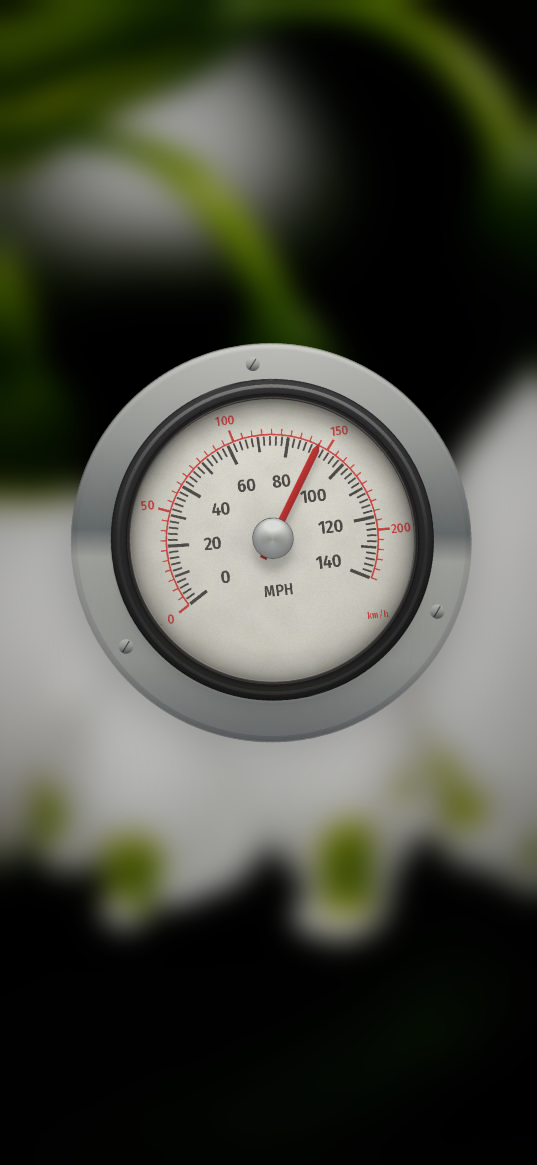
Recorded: 90,mph
